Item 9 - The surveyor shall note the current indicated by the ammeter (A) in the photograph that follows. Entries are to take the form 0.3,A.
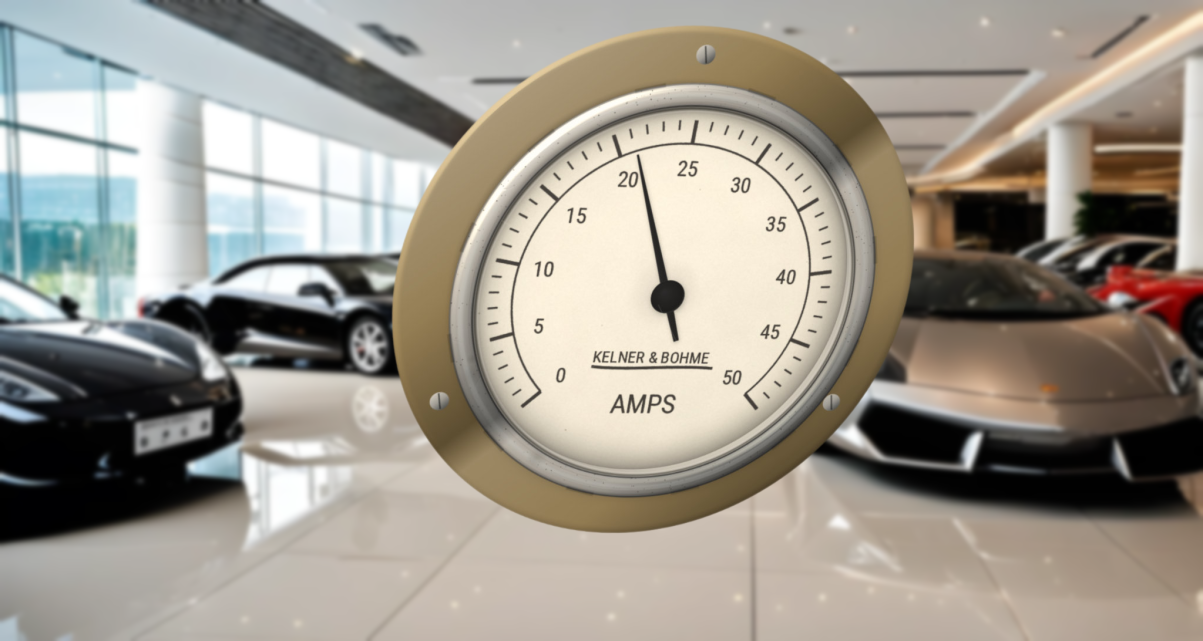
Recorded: 21,A
